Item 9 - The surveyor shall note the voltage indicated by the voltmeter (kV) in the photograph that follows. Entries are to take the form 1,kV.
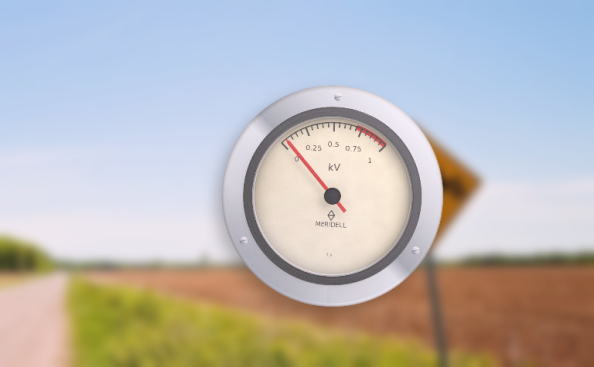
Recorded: 0.05,kV
